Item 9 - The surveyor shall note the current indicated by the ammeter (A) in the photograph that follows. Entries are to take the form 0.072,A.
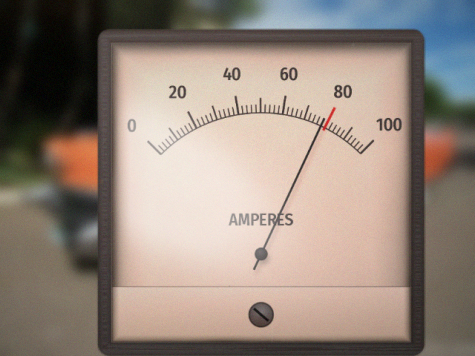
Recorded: 78,A
